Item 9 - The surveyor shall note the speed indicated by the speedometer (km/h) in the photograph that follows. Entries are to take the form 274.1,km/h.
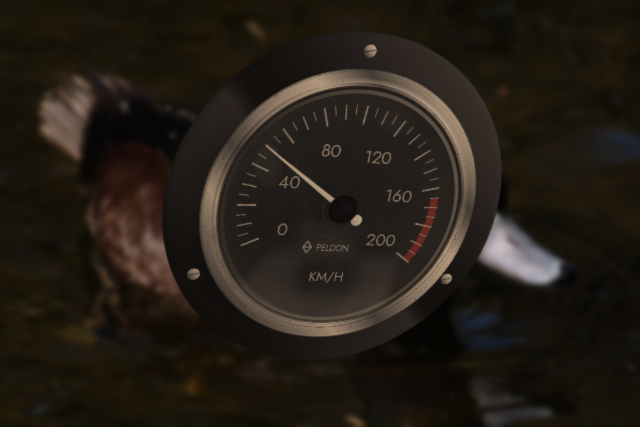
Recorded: 50,km/h
